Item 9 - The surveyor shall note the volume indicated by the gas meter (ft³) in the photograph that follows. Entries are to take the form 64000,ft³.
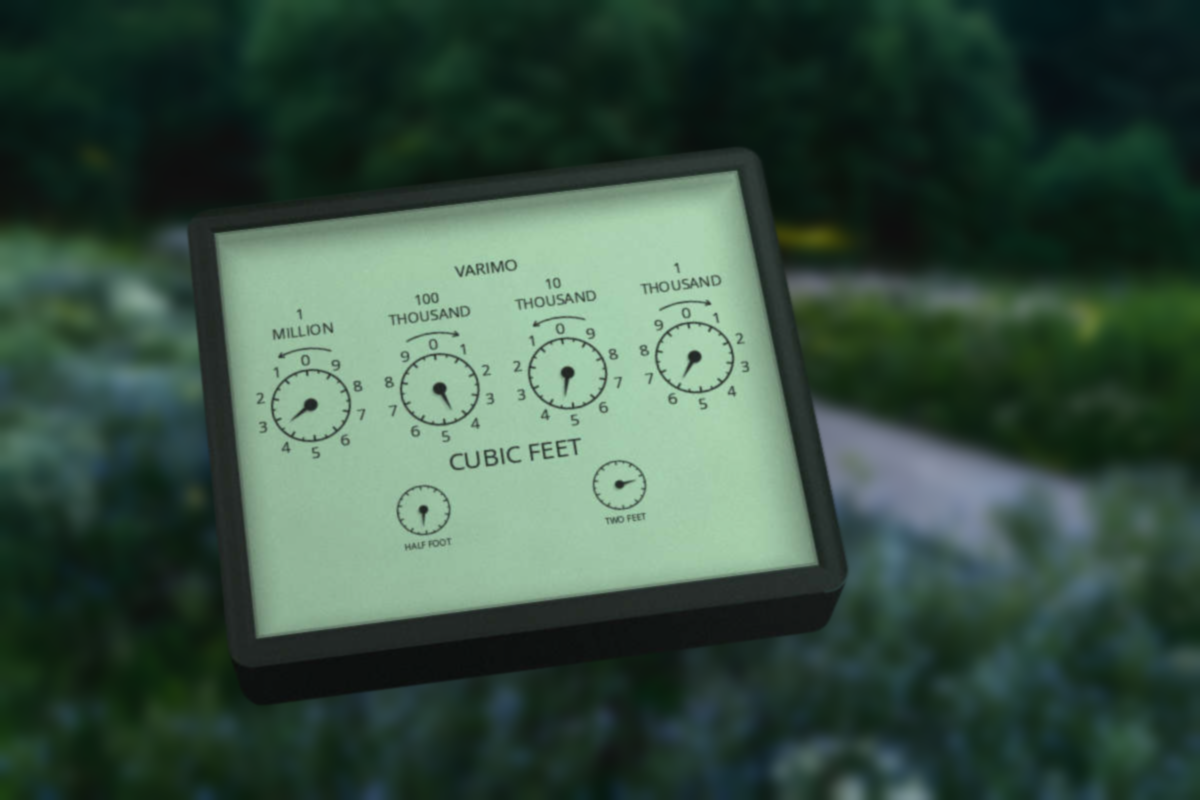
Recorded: 344600,ft³
